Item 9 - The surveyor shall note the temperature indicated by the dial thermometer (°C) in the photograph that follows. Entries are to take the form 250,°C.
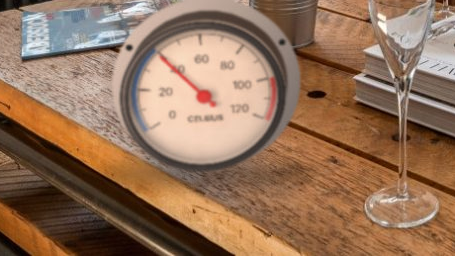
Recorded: 40,°C
